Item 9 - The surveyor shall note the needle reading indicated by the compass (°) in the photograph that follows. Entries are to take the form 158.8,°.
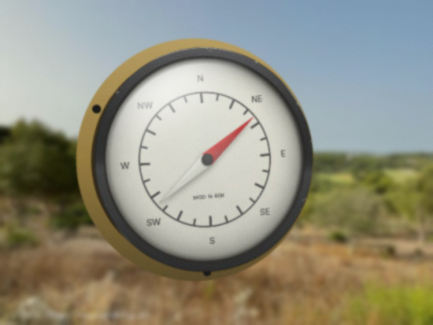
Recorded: 52.5,°
